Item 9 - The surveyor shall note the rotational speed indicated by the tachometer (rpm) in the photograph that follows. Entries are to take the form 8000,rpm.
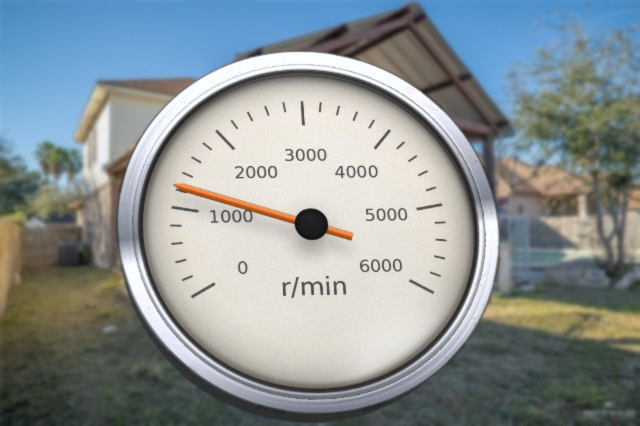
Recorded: 1200,rpm
